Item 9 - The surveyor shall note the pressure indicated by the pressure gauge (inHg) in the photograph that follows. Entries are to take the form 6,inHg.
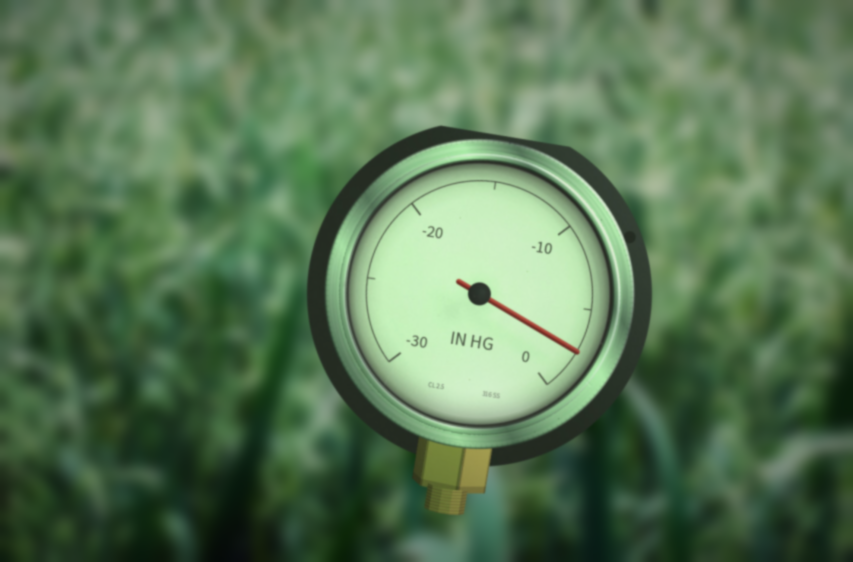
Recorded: -2.5,inHg
